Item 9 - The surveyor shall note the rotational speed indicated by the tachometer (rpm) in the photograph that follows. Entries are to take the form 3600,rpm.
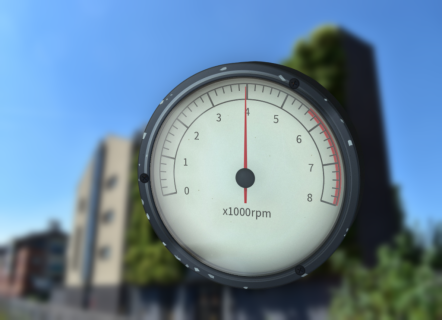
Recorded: 4000,rpm
